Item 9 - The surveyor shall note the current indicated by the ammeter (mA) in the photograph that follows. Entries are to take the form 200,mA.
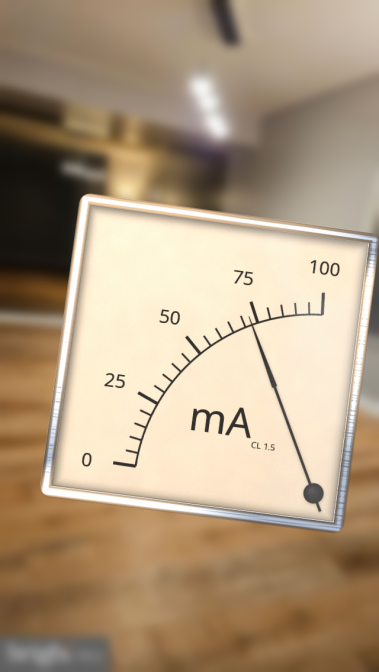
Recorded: 72.5,mA
